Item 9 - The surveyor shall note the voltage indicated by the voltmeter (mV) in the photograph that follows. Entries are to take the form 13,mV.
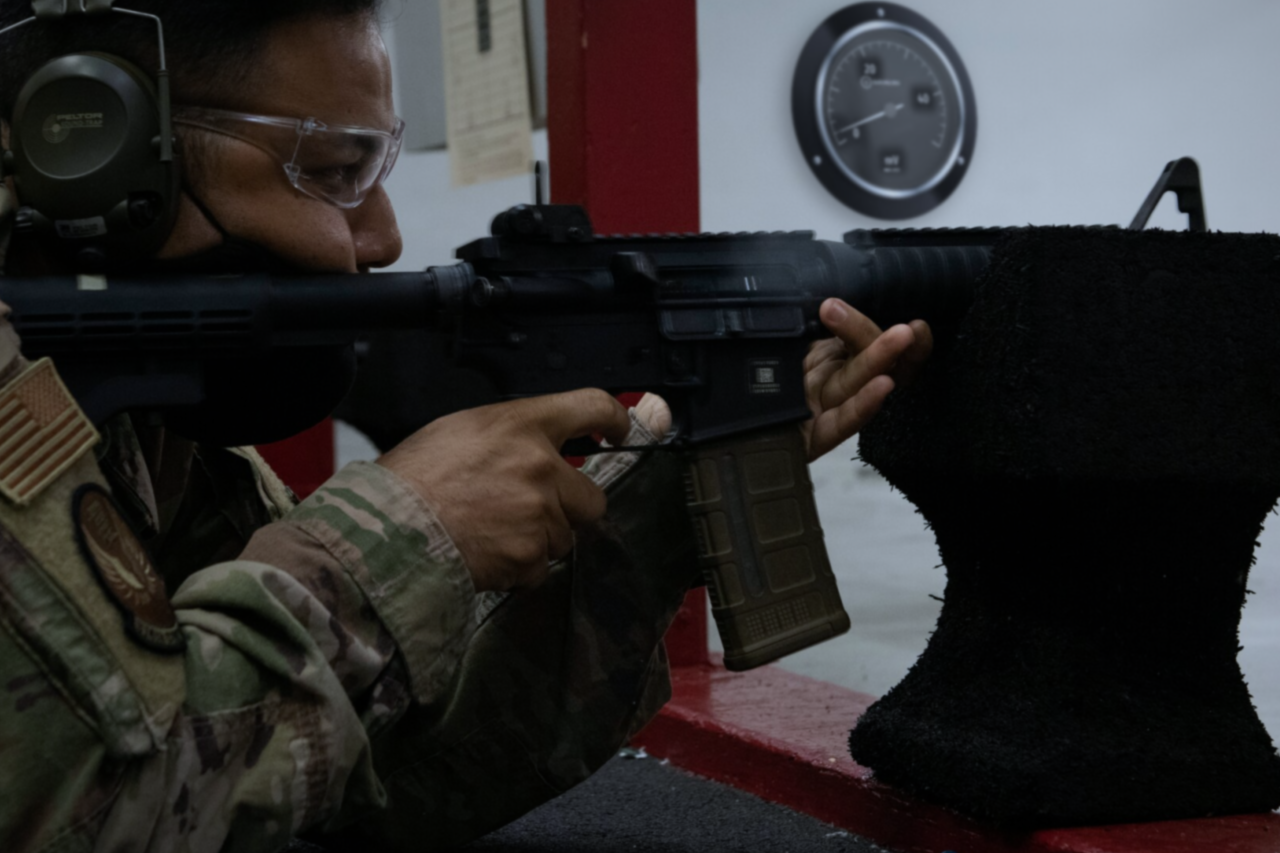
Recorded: 2,mV
